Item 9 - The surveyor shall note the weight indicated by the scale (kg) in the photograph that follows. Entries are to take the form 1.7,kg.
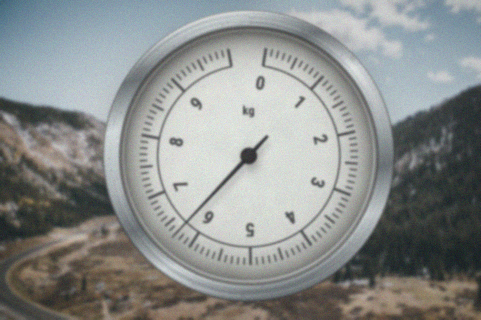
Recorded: 6.3,kg
